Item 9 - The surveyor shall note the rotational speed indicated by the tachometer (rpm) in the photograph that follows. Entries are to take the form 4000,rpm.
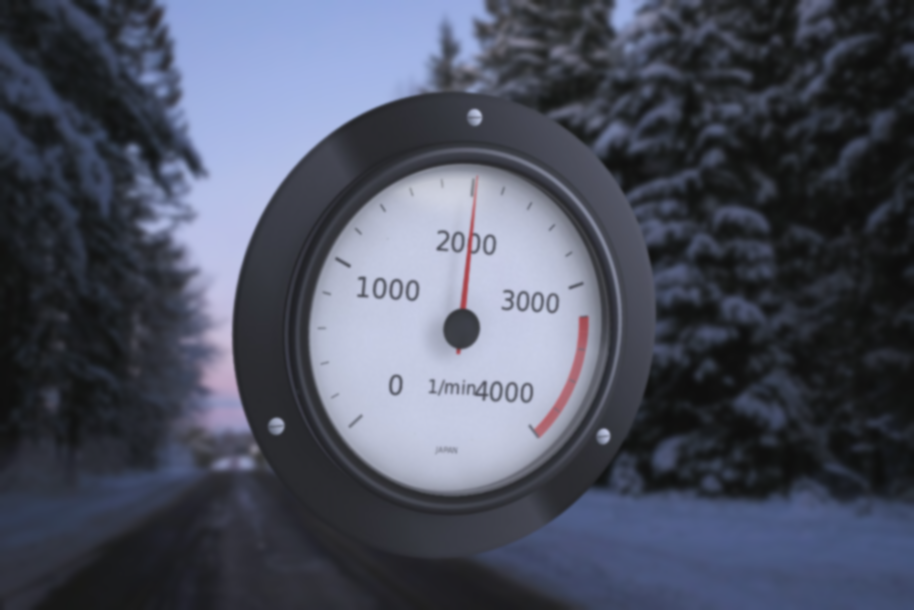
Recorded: 2000,rpm
